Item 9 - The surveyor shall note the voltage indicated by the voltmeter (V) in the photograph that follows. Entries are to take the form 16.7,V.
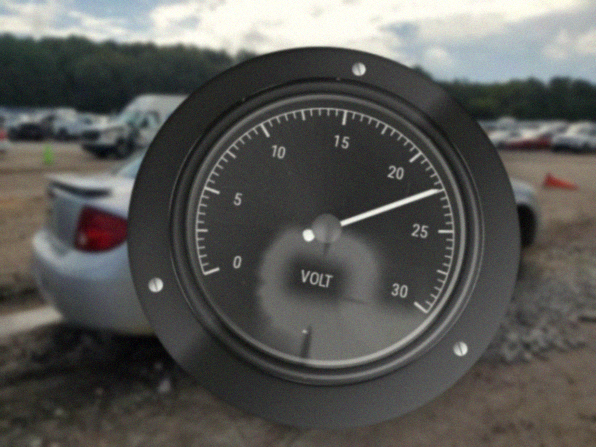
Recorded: 22.5,V
